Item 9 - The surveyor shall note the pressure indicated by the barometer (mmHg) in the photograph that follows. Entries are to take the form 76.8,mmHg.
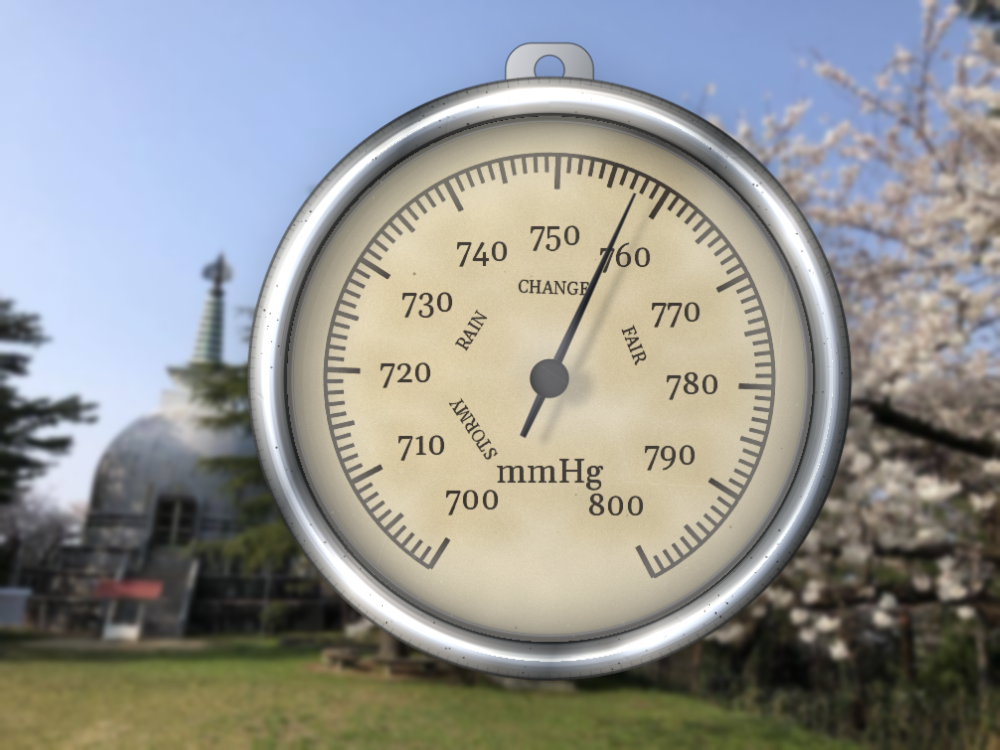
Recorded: 757.5,mmHg
